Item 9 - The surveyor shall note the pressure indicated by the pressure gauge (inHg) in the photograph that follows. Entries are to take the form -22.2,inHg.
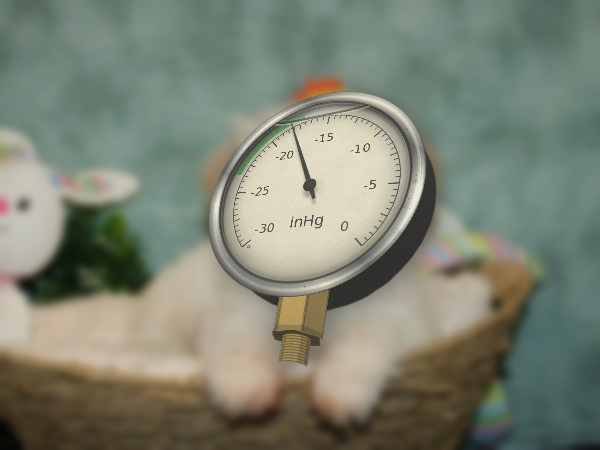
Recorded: -18,inHg
